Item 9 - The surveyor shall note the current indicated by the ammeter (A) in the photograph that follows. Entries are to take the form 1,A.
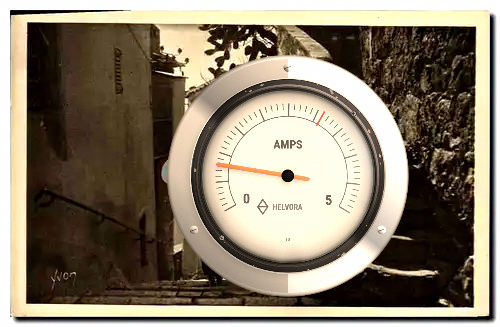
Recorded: 0.8,A
